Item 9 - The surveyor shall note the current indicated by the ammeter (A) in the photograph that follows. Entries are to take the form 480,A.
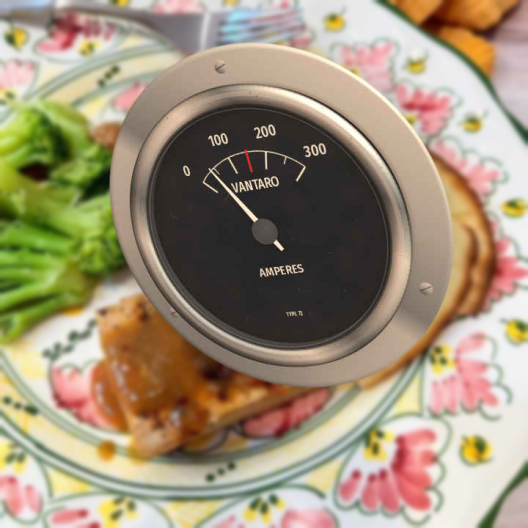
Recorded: 50,A
